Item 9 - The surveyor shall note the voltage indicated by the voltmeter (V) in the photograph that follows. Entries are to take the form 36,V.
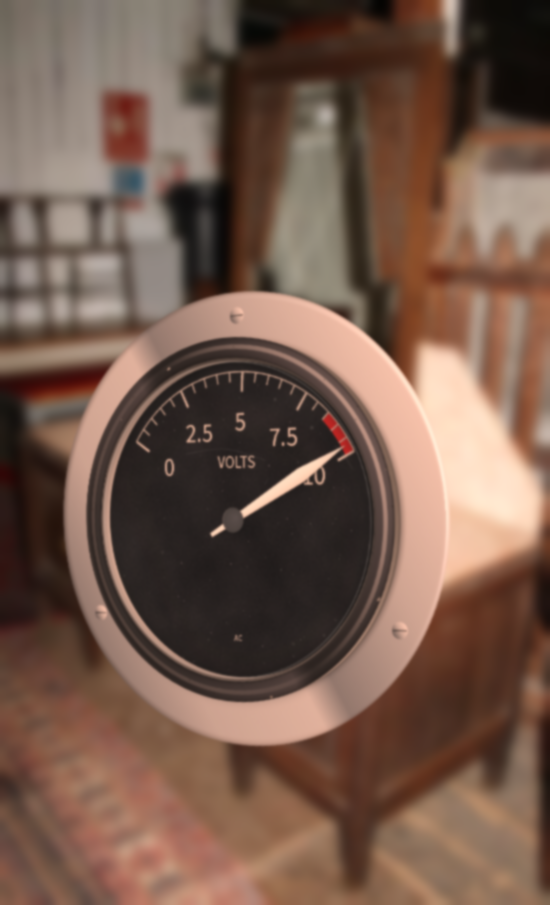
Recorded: 9.75,V
